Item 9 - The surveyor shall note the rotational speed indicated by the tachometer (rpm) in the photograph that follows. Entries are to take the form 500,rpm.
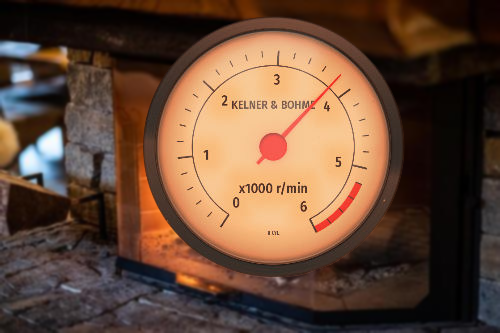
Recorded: 3800,rpm
